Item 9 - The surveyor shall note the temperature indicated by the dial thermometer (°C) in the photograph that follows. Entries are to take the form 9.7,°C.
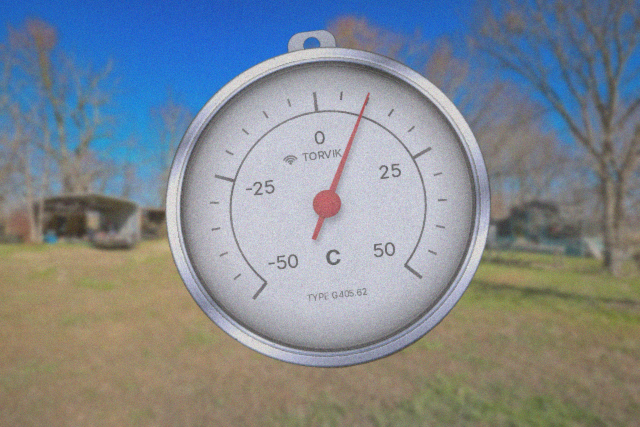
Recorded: 10,°C
